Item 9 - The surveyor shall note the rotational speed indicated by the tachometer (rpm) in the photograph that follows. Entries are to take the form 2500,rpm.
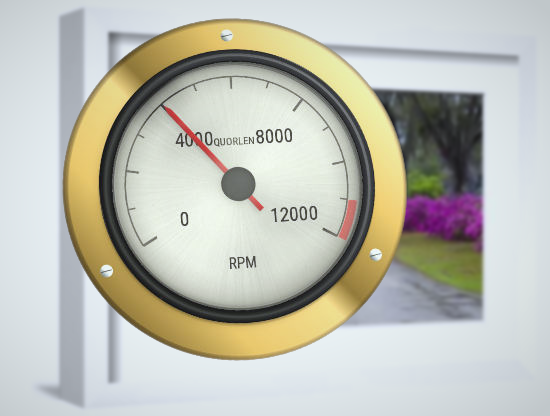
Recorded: 4000,rpm
